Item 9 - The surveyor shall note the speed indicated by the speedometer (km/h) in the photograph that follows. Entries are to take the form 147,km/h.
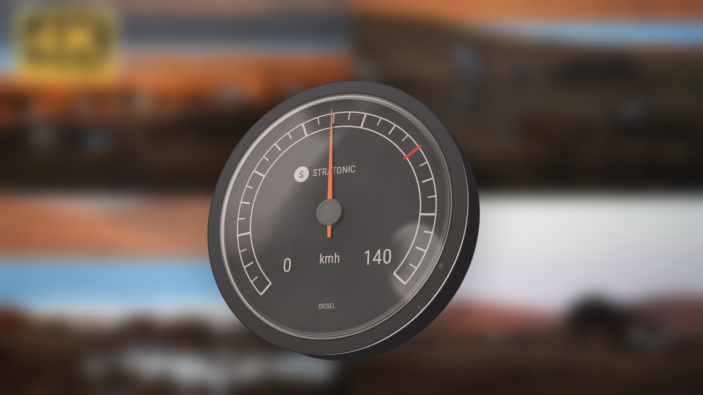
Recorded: 70,km/h
